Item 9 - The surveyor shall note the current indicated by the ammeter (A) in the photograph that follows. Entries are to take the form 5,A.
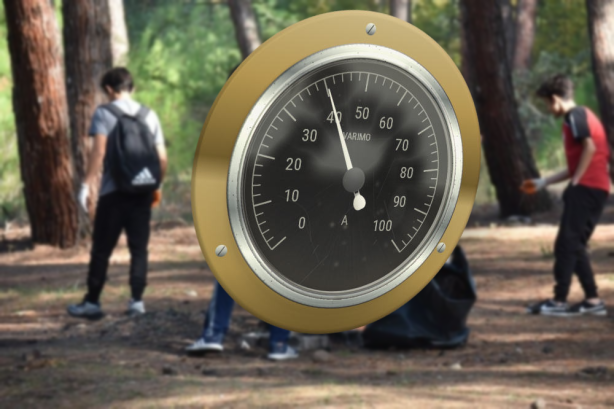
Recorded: 40,A
